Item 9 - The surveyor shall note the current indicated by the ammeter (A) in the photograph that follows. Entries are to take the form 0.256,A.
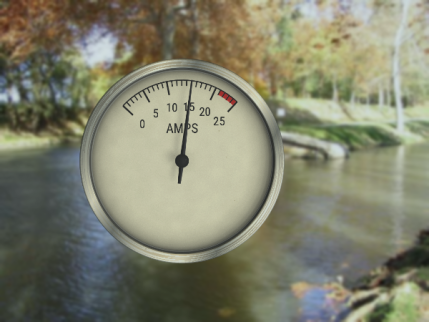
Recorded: 15,A
